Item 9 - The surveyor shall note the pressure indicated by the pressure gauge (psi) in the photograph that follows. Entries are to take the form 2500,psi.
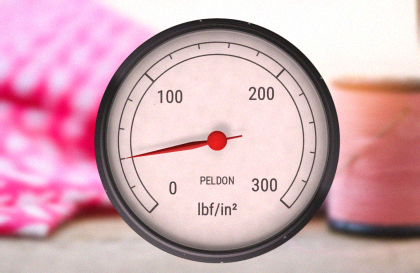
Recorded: 40,psi
